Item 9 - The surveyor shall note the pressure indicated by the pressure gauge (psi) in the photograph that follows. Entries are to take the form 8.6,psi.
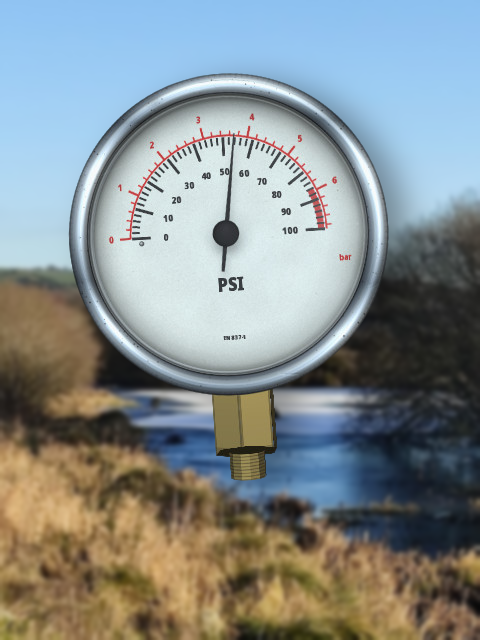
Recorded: 54,psi
